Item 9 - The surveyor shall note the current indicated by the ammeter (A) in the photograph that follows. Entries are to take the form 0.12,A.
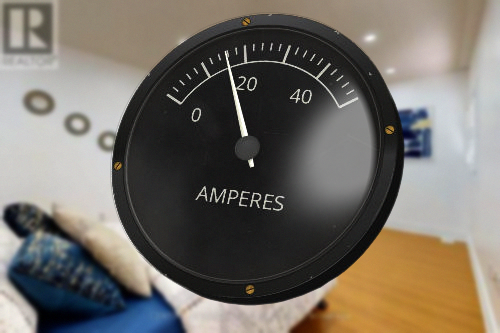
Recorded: 16,A
